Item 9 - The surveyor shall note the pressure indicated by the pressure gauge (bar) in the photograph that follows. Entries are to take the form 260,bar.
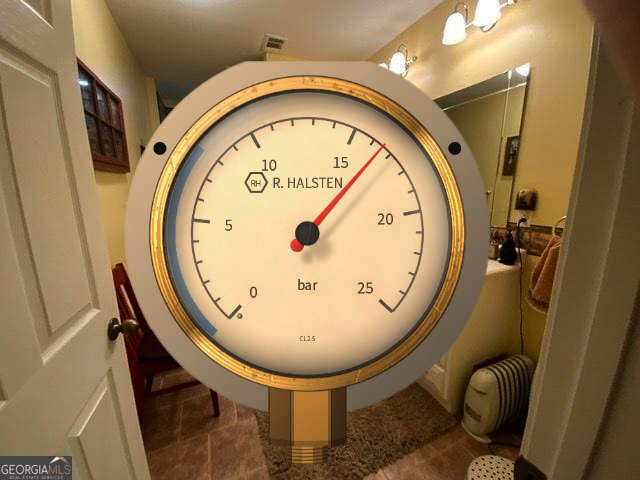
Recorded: 16.5,bar
